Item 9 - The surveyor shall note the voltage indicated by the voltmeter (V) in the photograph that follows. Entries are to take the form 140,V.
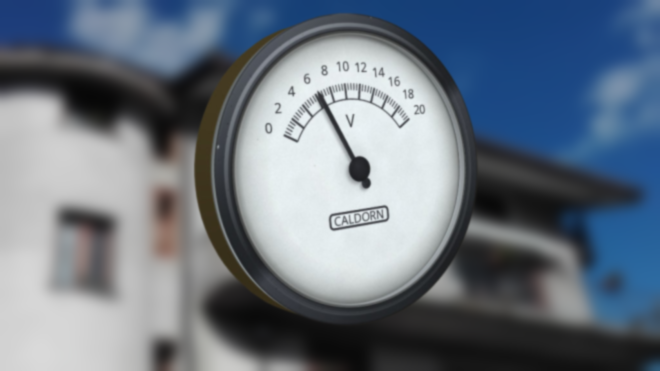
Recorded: 6,V
